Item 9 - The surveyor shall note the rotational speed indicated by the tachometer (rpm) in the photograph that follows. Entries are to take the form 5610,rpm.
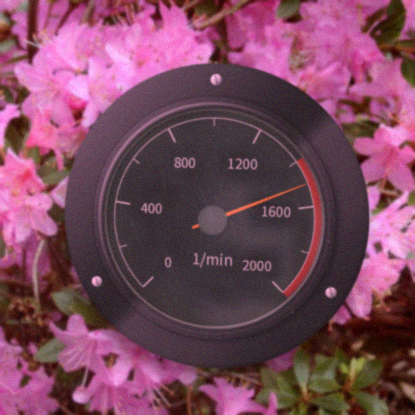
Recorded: 1500,rpm
